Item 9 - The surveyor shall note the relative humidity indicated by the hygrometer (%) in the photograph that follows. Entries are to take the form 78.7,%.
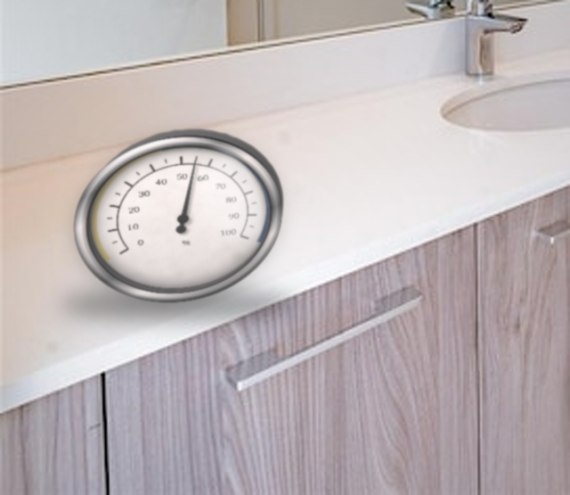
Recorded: 55,%
